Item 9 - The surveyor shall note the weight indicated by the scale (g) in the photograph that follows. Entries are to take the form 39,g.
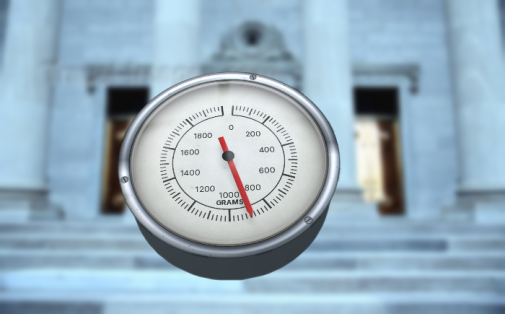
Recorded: 900,g
